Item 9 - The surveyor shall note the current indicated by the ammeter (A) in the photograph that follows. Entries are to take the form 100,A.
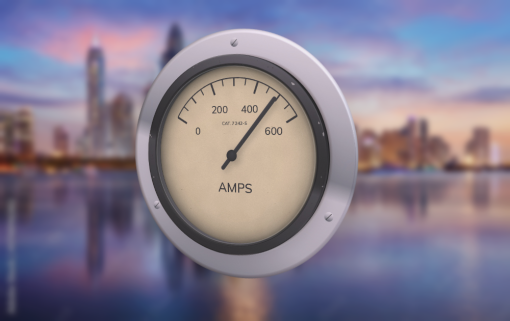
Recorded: 500,A
